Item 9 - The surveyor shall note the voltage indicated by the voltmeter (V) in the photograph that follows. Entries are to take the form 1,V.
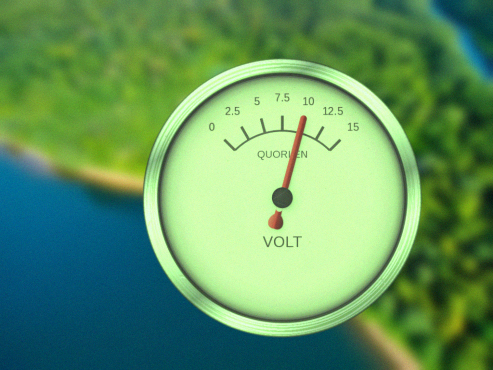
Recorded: 10,V
